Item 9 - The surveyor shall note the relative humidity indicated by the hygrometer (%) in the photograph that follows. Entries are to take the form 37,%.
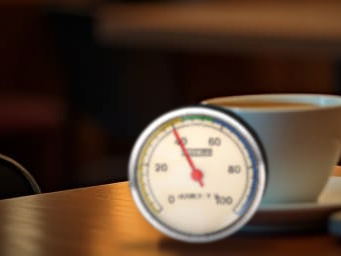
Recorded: 40,%
